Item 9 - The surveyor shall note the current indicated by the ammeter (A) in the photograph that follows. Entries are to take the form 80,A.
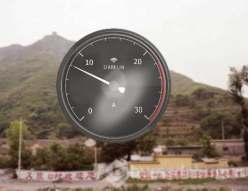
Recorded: 8,A
